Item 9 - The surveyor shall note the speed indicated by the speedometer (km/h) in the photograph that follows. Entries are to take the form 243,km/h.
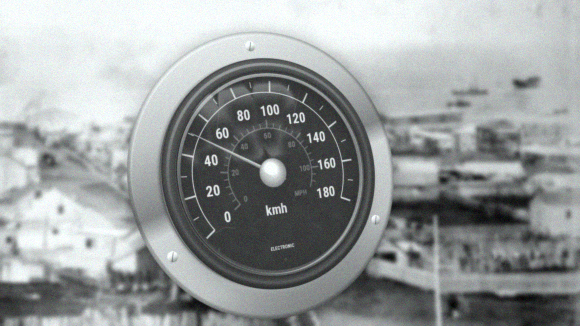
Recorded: 50,km/h
